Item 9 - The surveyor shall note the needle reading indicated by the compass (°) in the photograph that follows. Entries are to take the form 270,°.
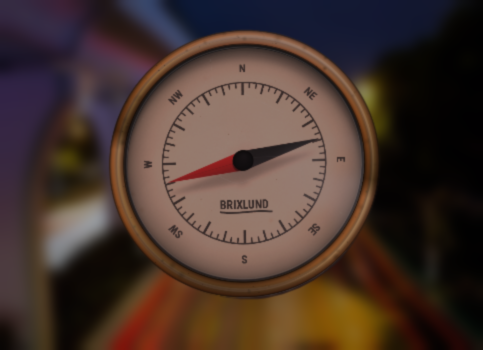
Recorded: 255,°
